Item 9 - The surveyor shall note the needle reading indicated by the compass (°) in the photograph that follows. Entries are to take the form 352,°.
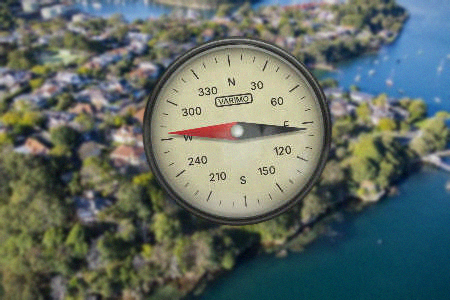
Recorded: 275,°
